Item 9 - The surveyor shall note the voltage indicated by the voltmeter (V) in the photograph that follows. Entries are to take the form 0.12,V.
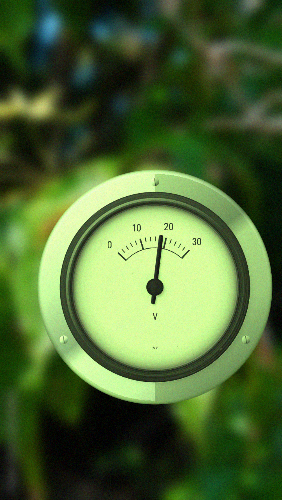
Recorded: 18,V
